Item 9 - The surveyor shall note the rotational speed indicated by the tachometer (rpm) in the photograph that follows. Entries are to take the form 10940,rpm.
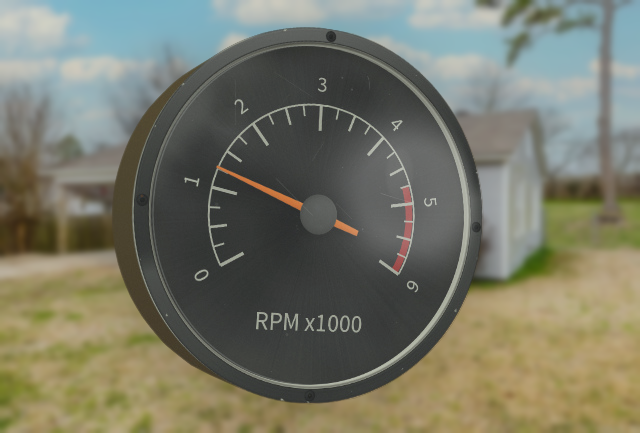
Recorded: 1250,rpm
